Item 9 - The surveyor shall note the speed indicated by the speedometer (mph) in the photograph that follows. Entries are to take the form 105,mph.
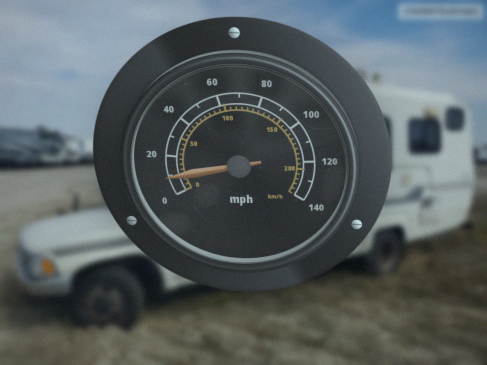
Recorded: 10,mph
